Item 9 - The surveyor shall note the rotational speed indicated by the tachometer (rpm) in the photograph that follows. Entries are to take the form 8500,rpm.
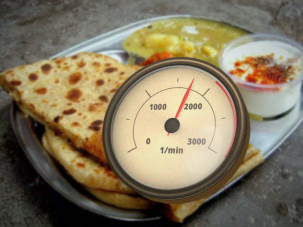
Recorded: 1750,rpm
